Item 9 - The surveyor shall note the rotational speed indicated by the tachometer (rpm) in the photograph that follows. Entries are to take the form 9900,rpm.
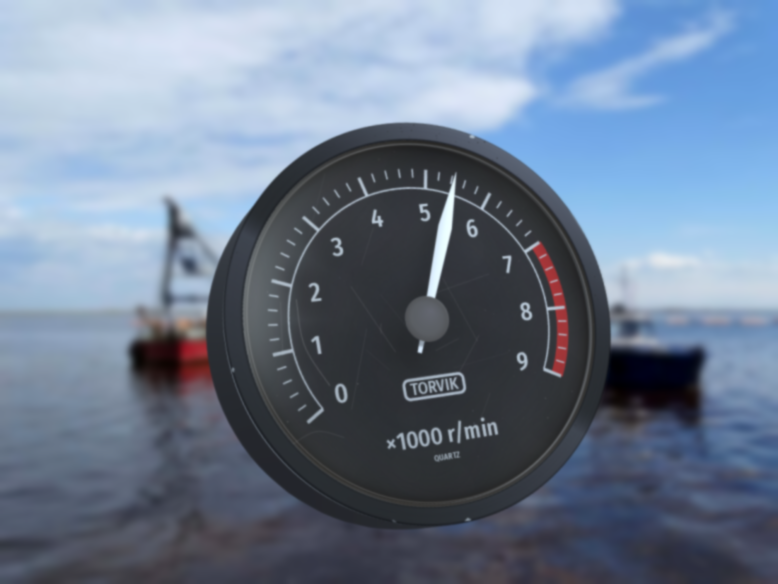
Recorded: 5400,rpm
